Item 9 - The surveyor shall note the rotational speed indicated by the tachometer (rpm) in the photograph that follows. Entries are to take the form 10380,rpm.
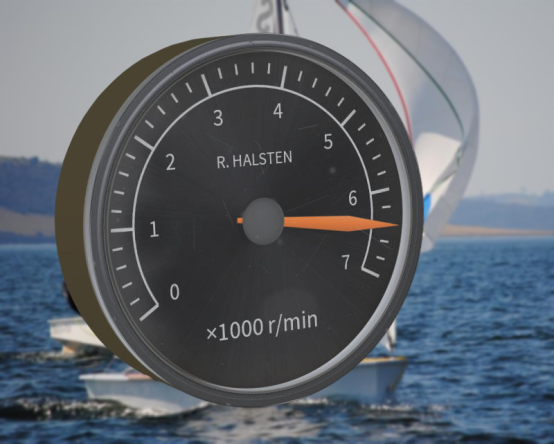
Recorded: 6400,rpm
